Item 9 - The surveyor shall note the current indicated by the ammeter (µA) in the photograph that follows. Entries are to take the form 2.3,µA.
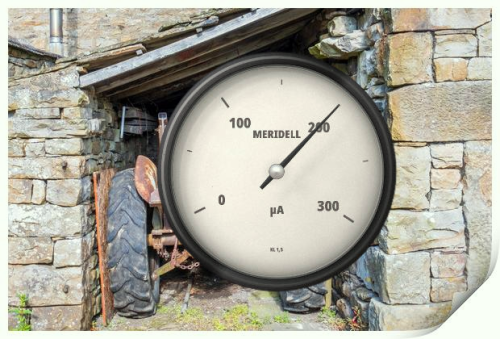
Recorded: 200,µA
